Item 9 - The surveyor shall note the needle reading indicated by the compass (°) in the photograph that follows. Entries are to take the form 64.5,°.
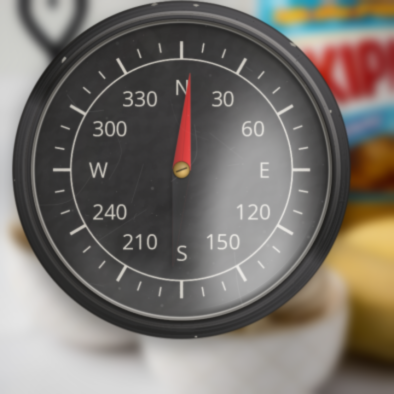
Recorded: 5,°
